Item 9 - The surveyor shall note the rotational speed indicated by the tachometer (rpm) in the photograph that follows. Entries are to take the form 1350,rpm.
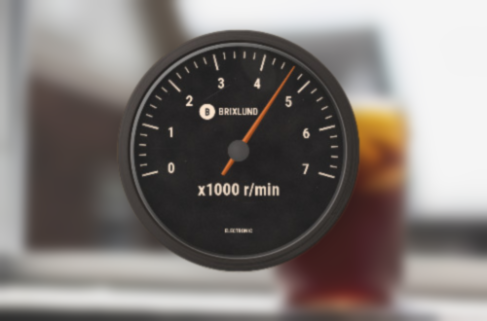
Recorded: 4600,rpm
